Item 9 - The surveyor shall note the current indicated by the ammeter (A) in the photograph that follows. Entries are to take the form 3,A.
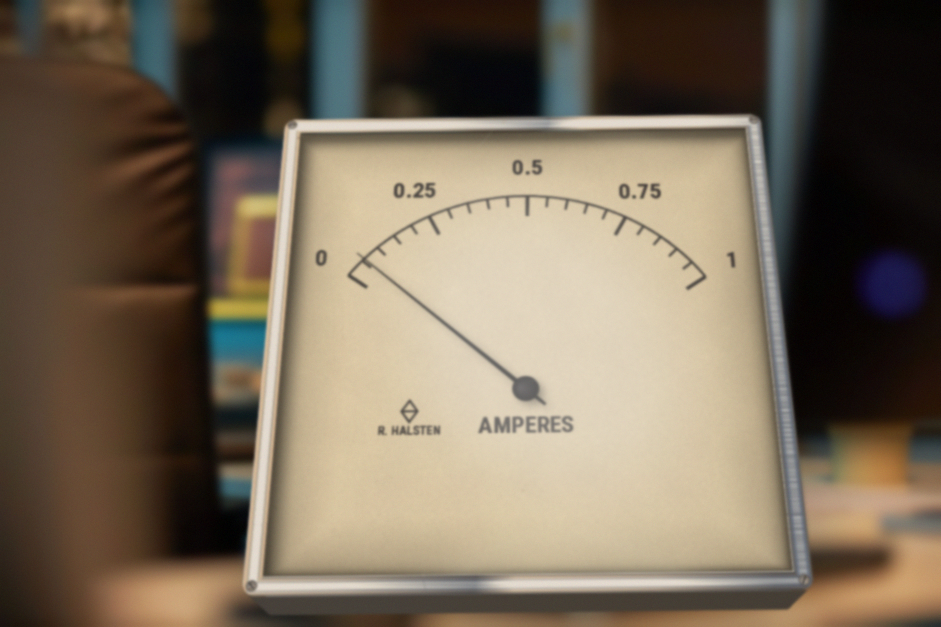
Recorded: 0.05,A
